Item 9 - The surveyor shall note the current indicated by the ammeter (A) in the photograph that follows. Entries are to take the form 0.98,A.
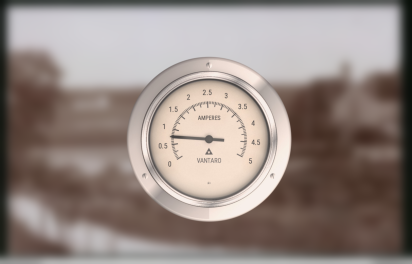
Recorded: 0.75,A
